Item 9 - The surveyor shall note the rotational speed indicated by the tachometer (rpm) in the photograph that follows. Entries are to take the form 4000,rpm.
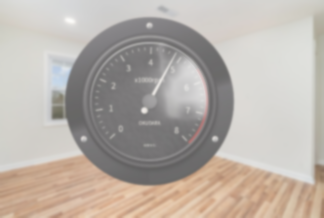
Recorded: 4800,rpm
